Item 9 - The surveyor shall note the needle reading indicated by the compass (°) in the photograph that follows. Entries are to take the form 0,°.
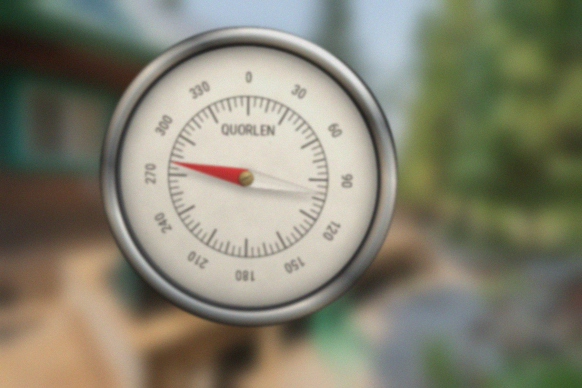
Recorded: 280,°
